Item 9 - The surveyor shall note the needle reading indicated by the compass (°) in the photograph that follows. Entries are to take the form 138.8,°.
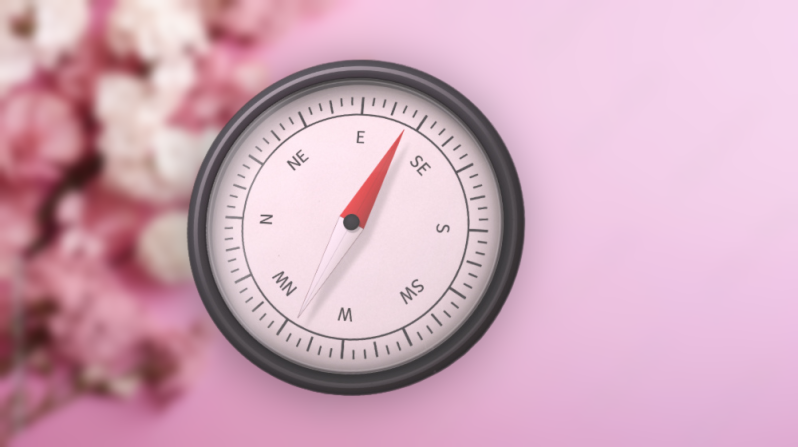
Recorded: 115,°
